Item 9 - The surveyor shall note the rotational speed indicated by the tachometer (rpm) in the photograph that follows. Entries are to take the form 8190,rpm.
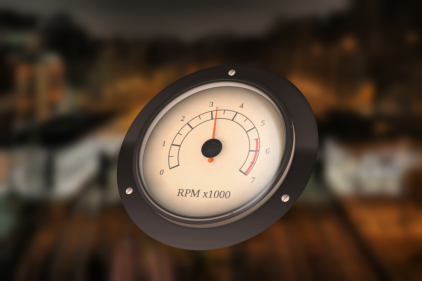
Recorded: 3250,rpm
